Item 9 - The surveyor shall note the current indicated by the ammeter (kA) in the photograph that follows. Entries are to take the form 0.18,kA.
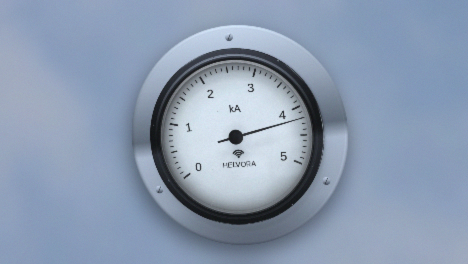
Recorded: 4.2,kA
